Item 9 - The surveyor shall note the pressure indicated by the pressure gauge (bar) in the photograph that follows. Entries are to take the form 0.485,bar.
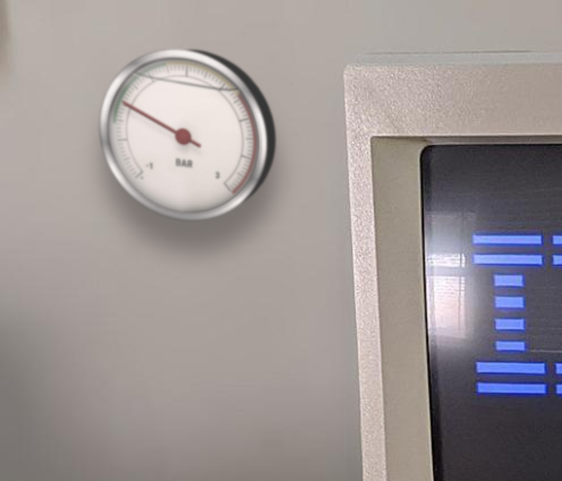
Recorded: 0,bar
